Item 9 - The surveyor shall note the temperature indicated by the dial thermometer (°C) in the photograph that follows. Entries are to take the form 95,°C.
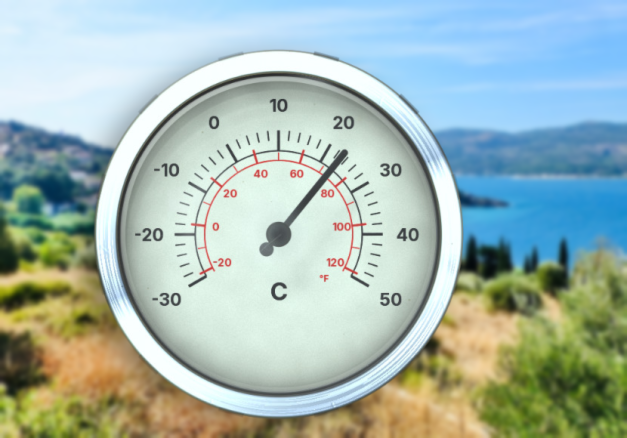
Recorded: 23,°C
